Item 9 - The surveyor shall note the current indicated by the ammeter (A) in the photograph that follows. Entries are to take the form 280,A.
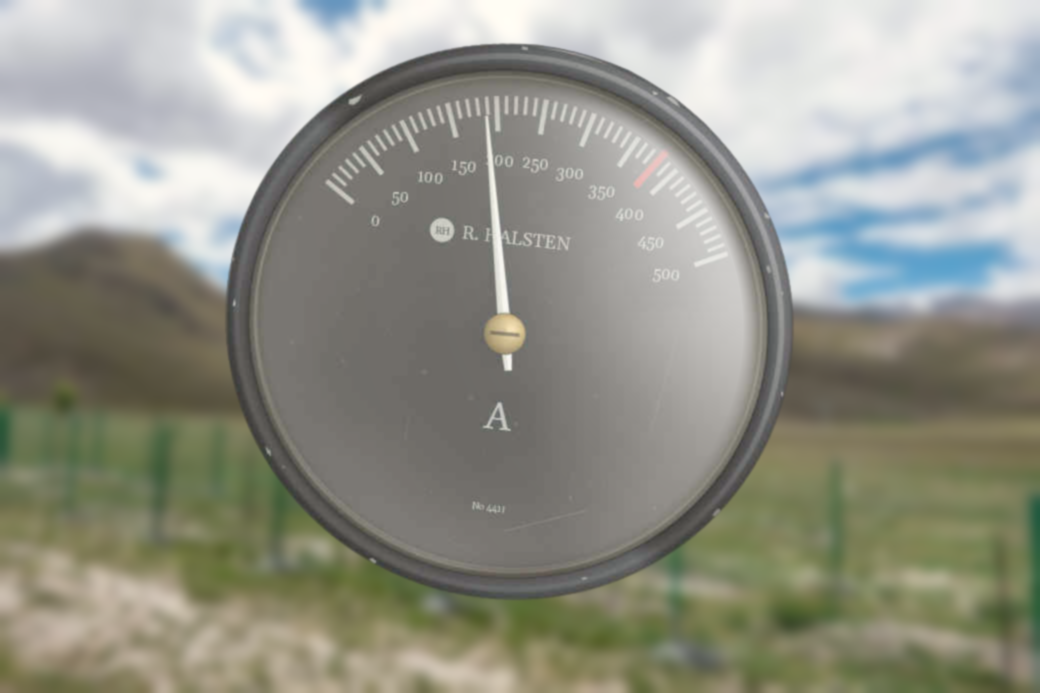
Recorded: 190,A
